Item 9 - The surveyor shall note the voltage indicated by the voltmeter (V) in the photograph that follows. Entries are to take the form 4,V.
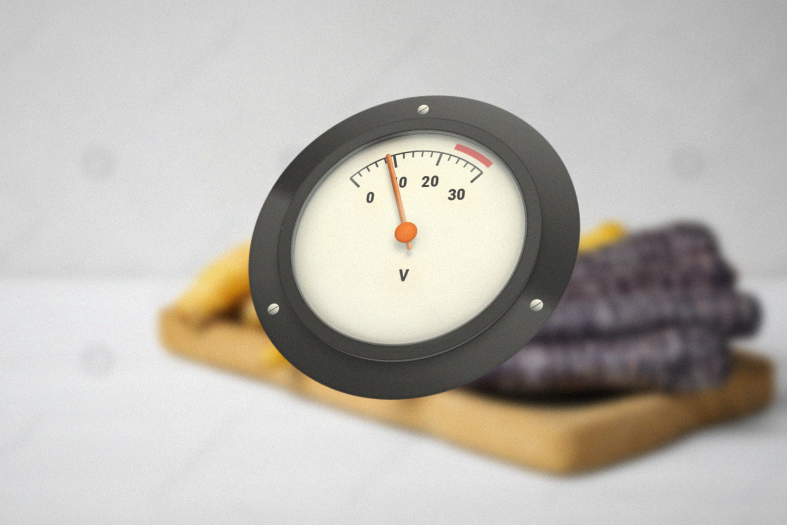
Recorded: 9,V
